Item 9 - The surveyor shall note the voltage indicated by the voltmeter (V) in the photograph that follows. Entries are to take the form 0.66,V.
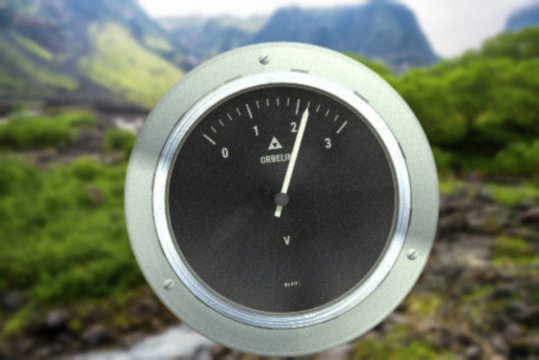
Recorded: 2.2,V
